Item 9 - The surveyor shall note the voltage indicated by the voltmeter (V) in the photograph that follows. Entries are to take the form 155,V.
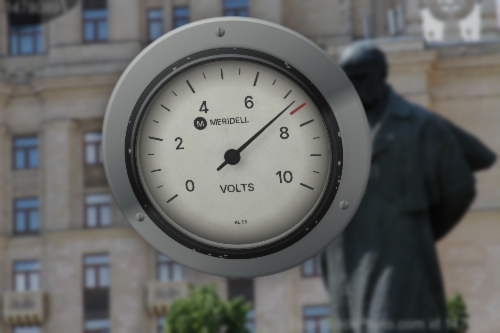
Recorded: 7.25,V
